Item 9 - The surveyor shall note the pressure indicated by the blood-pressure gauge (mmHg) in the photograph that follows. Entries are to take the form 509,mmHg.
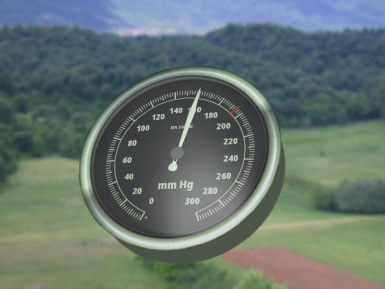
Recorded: 160,mmHg
